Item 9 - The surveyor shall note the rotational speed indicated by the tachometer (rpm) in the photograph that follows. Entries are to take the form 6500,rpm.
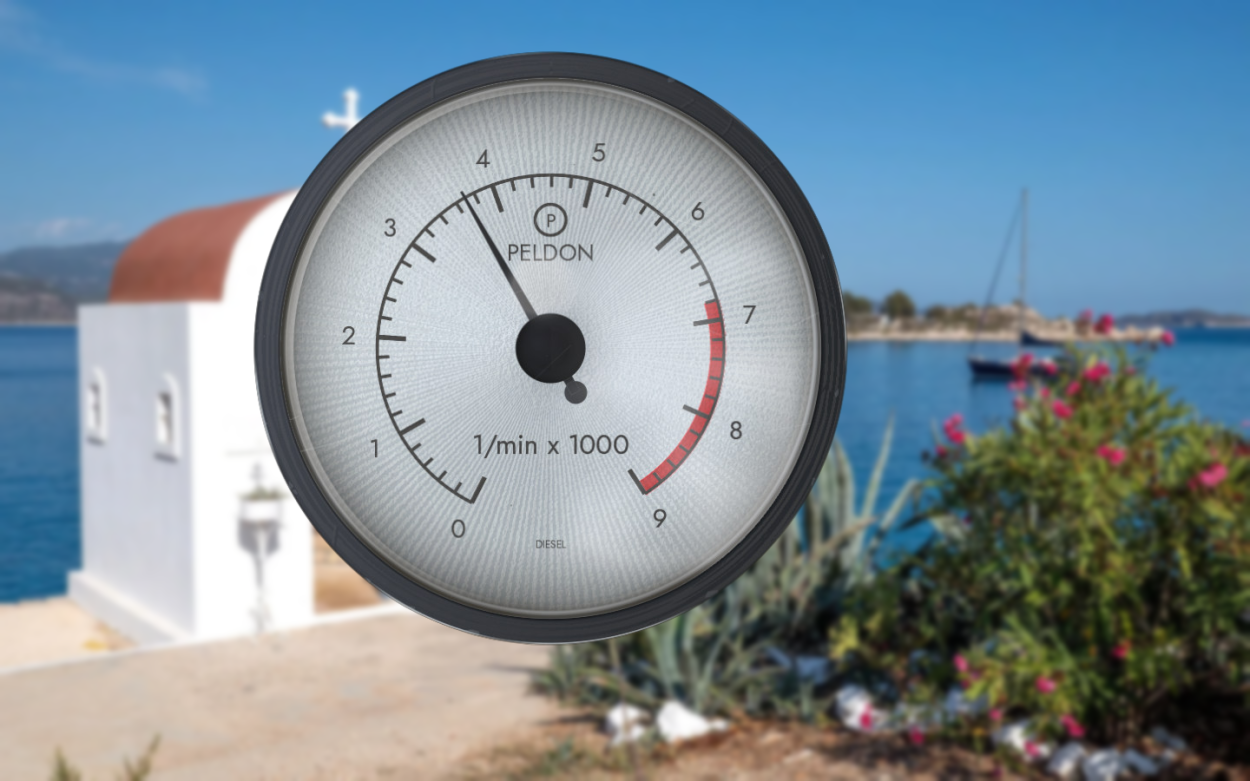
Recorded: 3700,rpm
